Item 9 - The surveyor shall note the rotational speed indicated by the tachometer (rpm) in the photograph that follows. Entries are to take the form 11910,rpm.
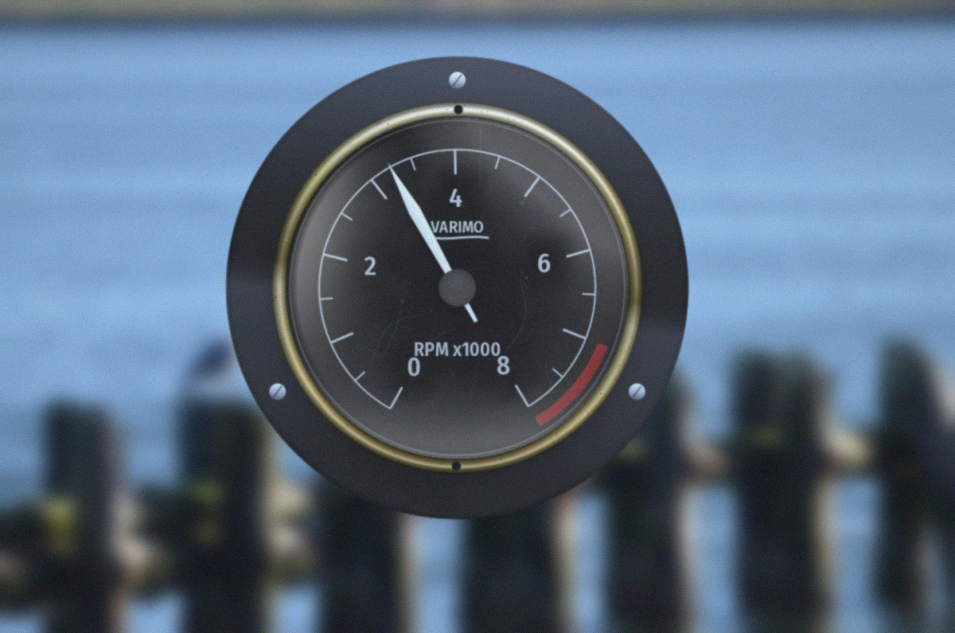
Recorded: 3250,rpm
